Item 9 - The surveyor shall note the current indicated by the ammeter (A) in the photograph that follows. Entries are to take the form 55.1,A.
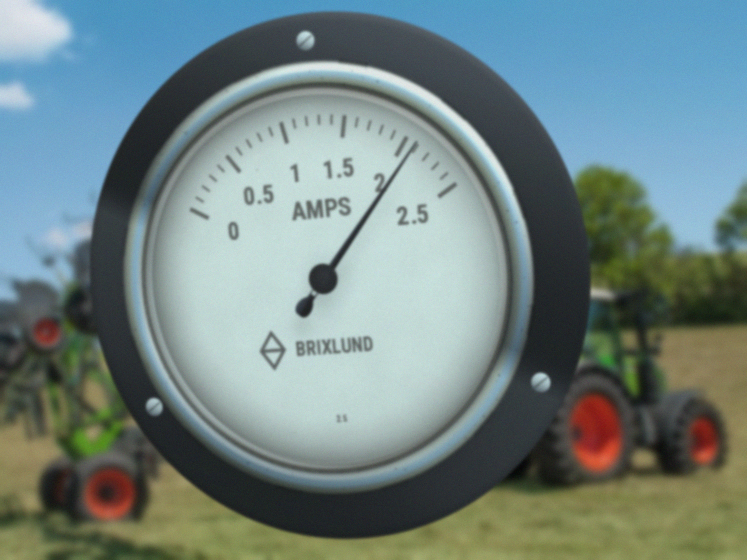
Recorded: 2.1,A
